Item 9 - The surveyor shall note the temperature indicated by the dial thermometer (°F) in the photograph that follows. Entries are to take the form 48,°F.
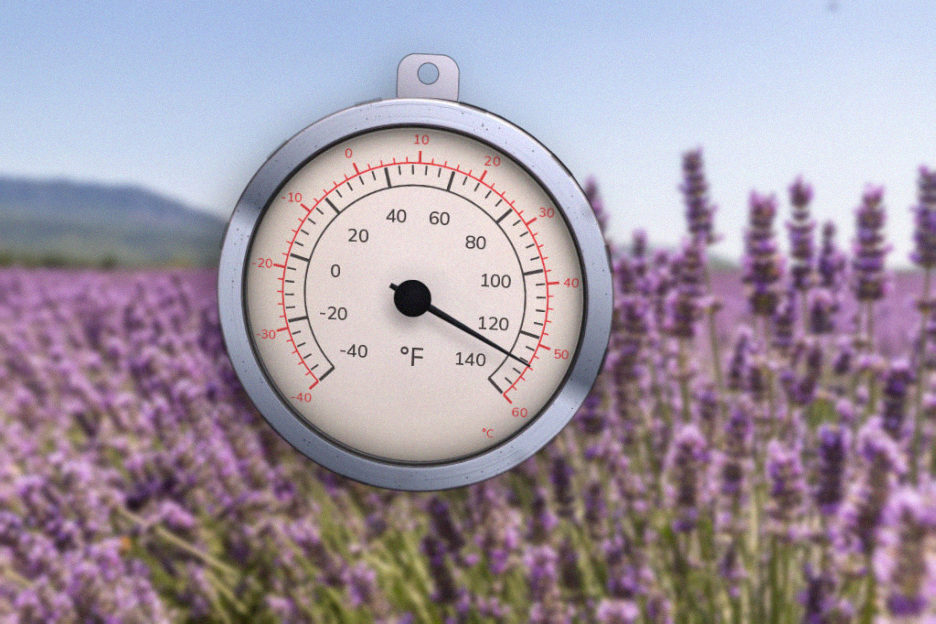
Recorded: 128,°F
